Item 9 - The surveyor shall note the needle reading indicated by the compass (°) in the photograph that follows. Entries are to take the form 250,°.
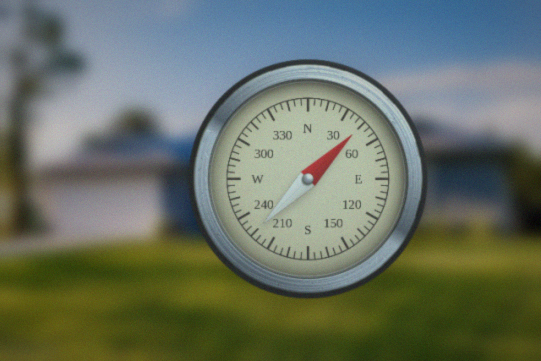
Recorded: 45,°
